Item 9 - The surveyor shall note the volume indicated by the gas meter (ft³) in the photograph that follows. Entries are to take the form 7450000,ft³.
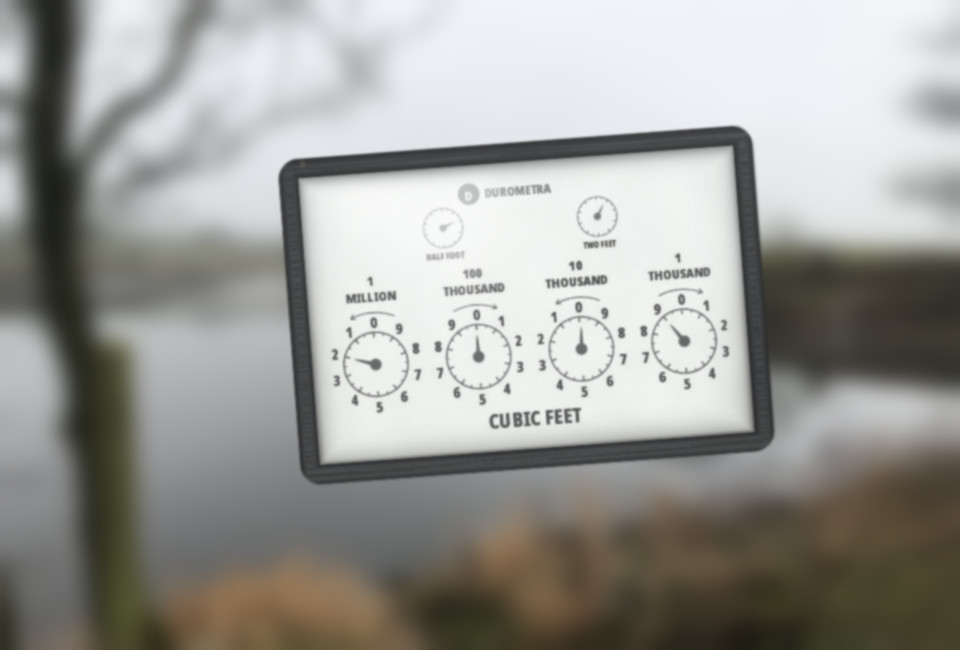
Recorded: 199900,ft³
